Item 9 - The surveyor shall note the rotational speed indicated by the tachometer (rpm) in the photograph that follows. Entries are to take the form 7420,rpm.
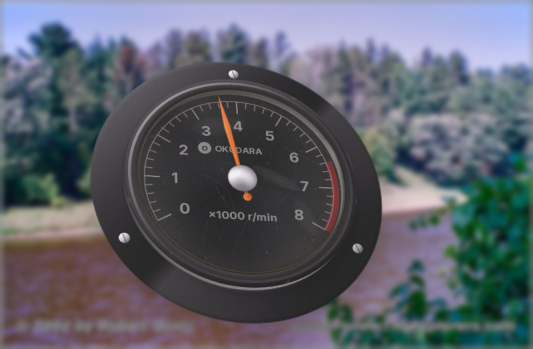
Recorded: 3600,rpm
